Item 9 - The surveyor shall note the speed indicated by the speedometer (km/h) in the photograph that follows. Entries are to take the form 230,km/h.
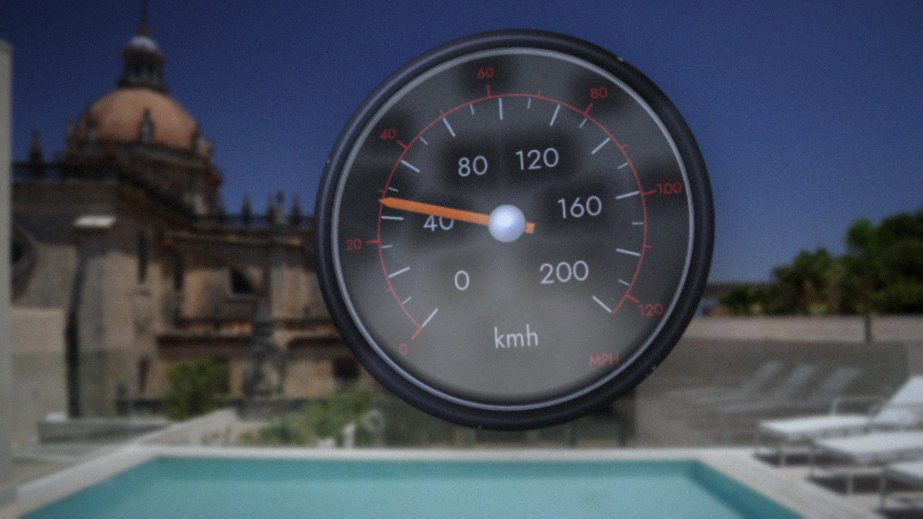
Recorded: 45,km/h
